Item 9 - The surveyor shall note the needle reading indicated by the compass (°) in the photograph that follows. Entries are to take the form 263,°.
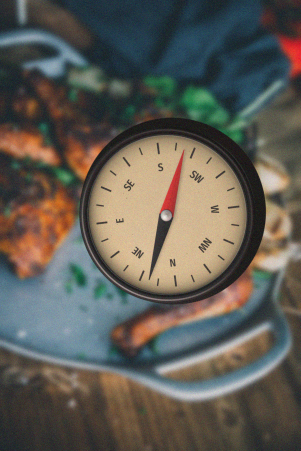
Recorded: 202.5,°
